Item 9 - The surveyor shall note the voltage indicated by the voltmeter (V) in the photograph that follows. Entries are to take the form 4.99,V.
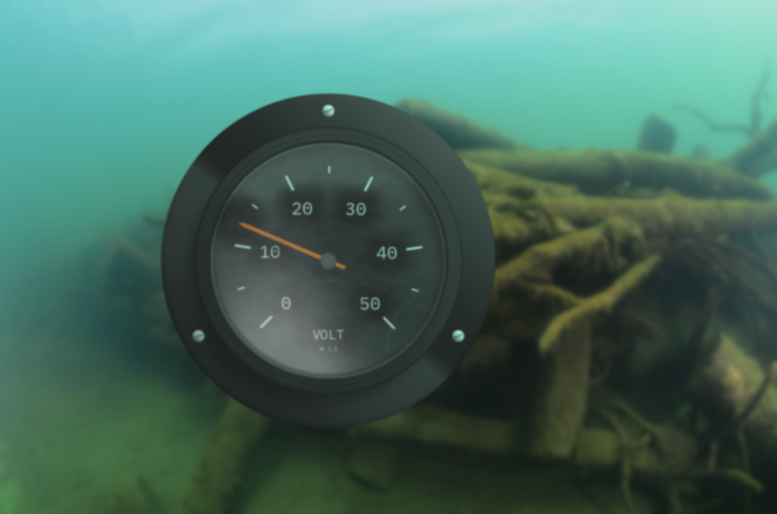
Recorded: 12.5,V
